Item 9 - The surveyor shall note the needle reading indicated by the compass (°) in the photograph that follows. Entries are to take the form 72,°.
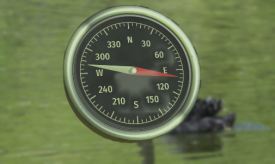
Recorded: 100,°
